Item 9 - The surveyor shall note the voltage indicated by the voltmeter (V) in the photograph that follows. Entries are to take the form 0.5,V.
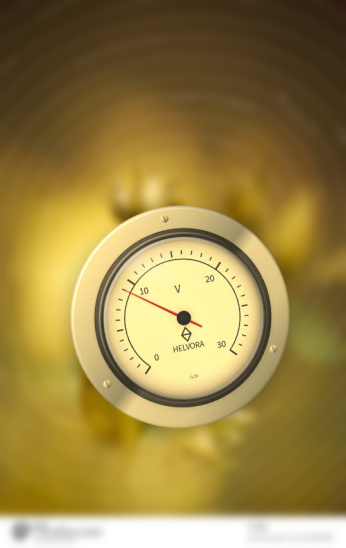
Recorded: 9,V
